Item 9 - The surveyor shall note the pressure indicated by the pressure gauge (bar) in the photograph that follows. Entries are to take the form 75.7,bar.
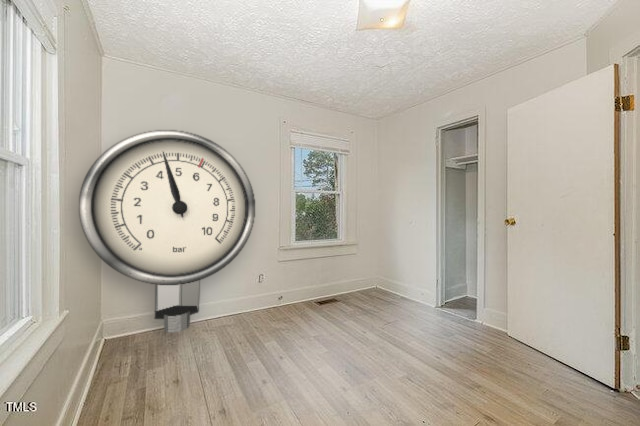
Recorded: 4.5,bar
